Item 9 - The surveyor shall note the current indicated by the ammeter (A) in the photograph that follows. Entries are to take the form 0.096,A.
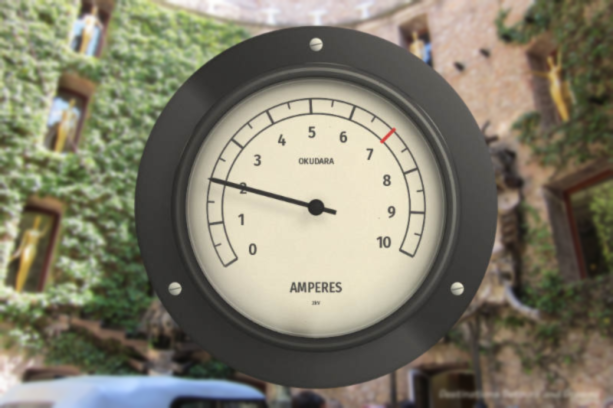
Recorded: 2,A
